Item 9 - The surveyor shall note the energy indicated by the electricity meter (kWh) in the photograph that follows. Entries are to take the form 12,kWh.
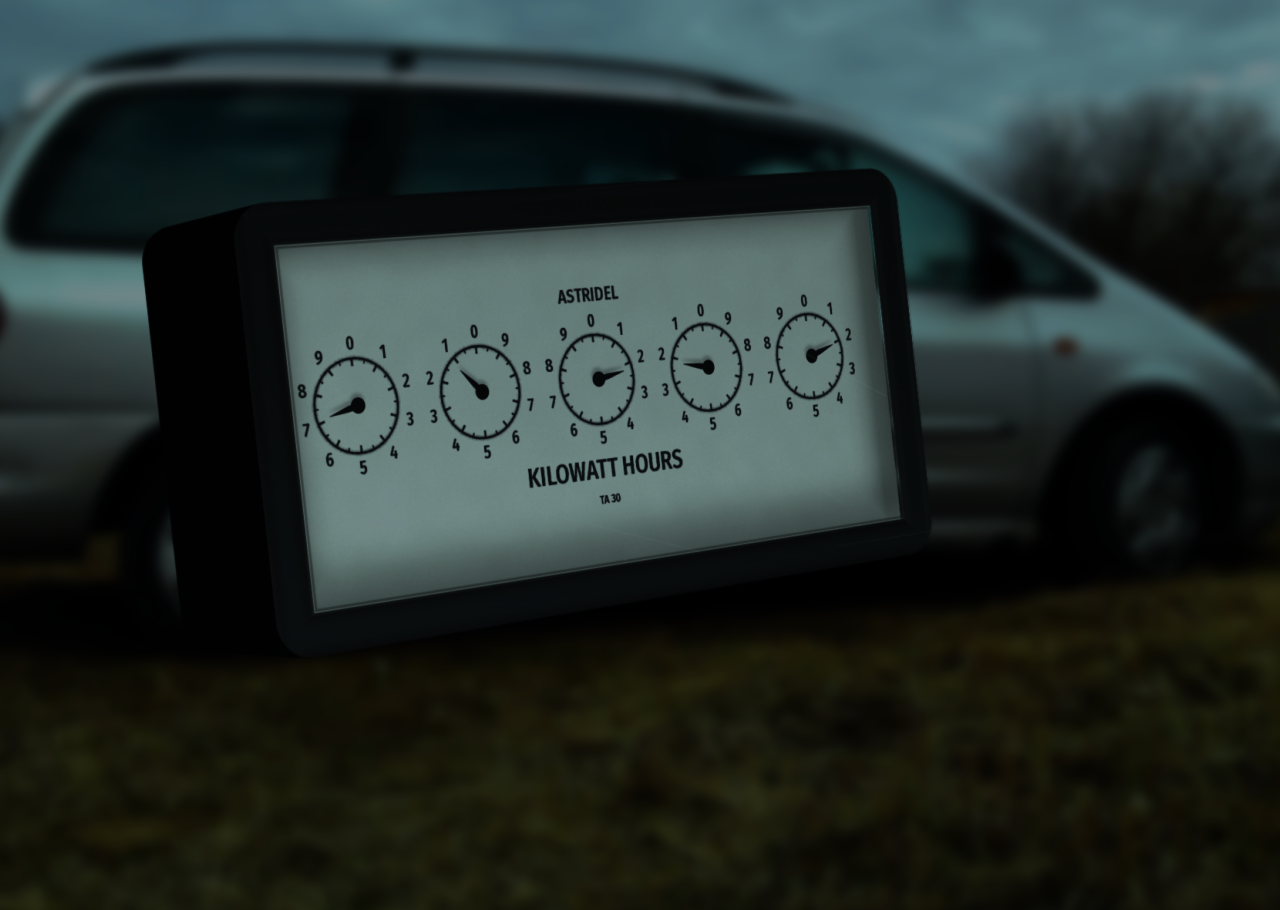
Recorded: 71222,kWh
